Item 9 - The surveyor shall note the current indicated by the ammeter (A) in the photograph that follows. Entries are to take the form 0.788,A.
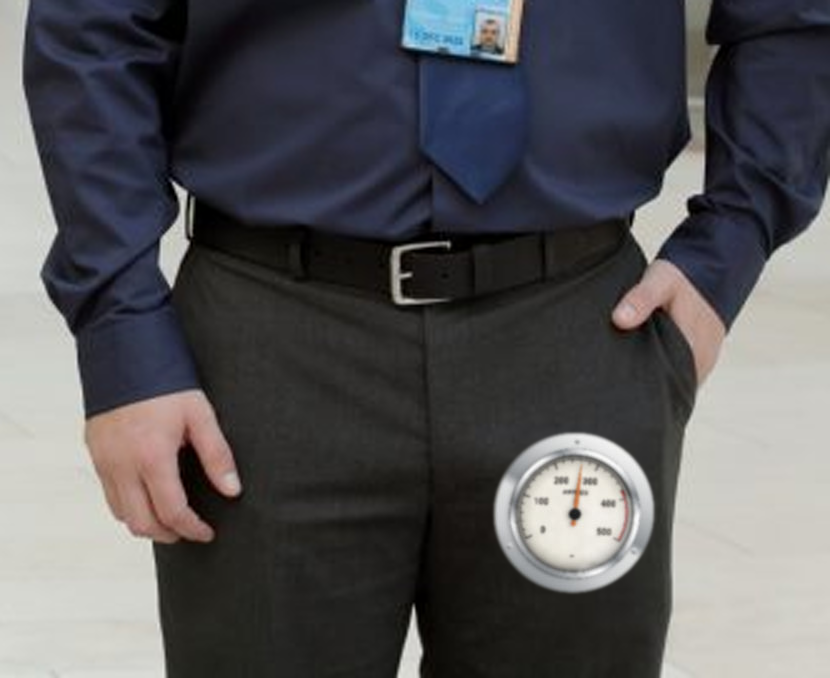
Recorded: 260,A
